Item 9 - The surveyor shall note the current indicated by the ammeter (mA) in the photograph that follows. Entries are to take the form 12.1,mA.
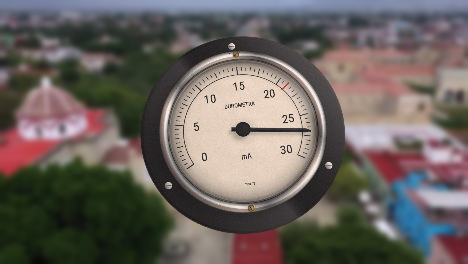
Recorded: 27,mA
